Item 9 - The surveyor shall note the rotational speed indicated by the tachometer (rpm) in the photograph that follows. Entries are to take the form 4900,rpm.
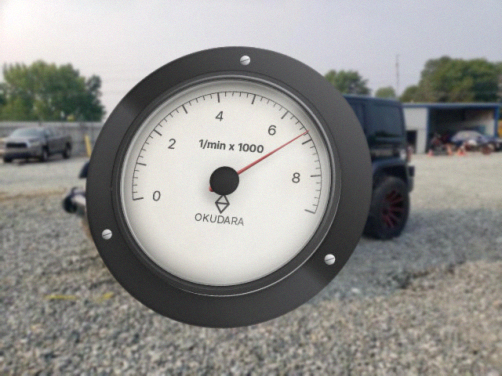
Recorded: 6800,rpm
